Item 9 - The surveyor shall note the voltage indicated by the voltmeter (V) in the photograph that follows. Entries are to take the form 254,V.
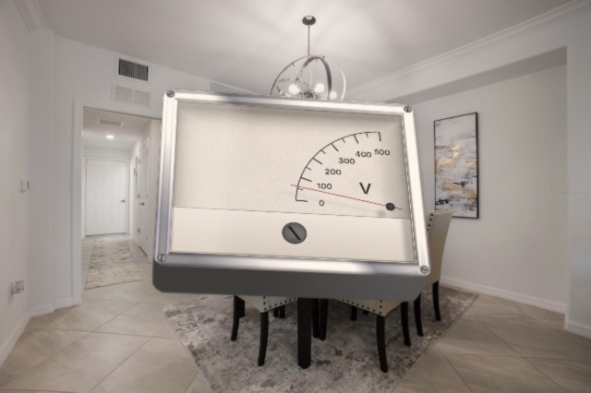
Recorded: 50,V
